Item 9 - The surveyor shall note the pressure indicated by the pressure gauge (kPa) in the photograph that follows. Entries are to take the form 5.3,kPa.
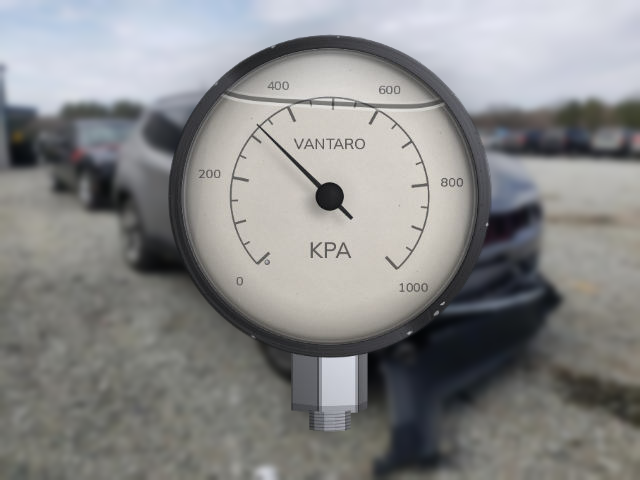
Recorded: 325,kPa
